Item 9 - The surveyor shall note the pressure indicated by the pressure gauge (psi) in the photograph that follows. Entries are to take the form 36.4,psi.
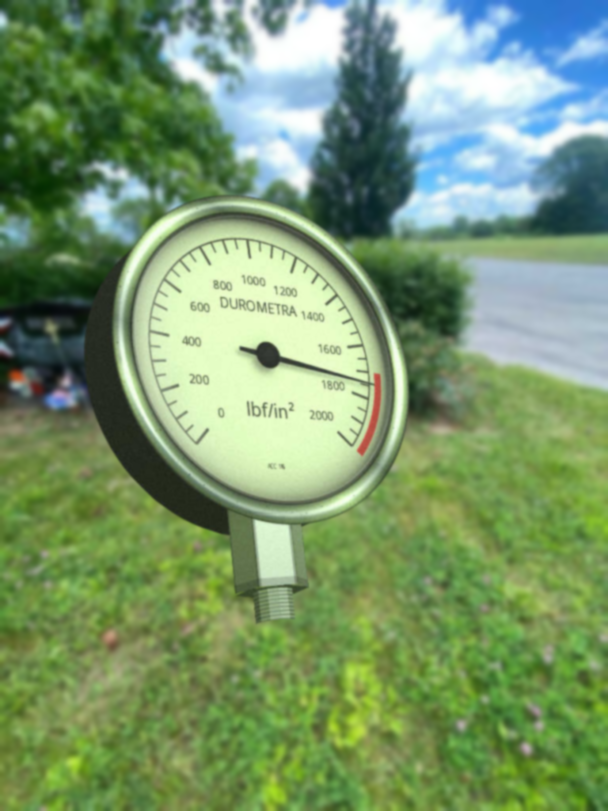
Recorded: 1750,psi
